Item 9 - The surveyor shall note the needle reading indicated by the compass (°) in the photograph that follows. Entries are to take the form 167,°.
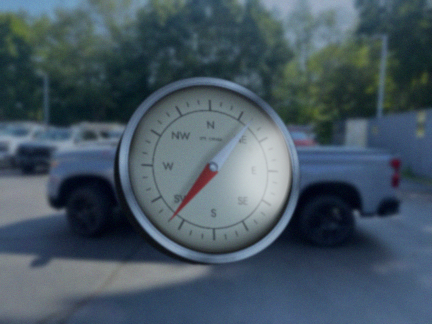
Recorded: 220,°
